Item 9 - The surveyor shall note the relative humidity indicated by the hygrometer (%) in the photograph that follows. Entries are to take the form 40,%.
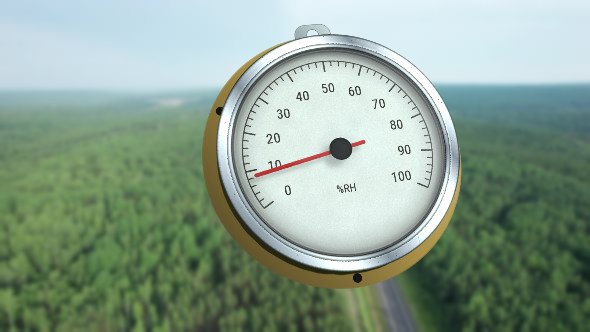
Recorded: 8,%
